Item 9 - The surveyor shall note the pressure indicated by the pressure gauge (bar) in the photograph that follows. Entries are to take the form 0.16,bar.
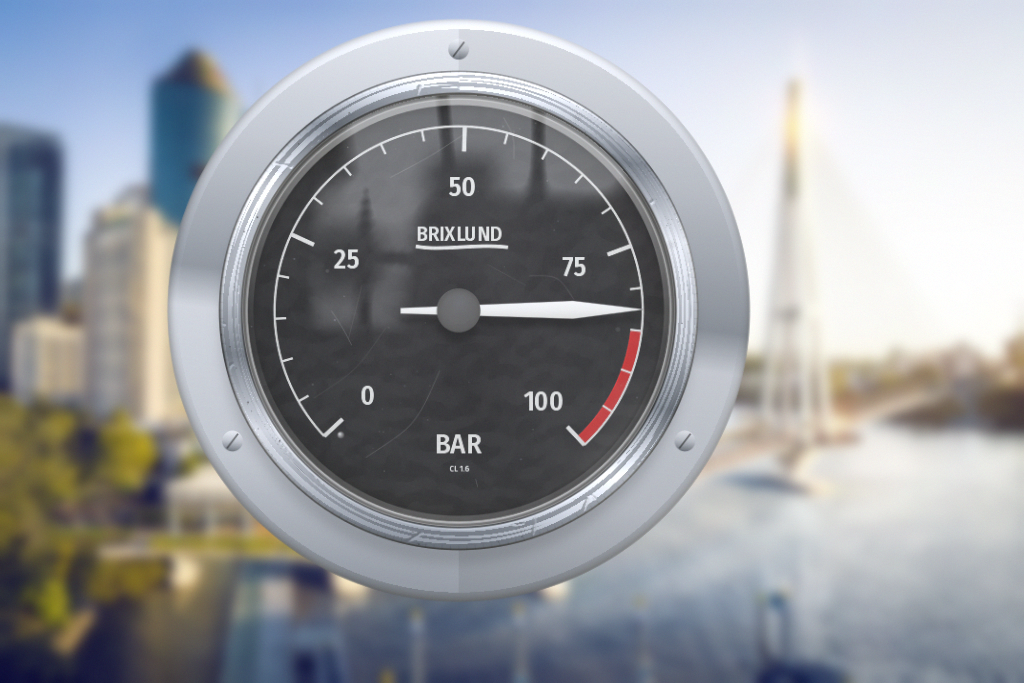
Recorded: 82.5,bar
